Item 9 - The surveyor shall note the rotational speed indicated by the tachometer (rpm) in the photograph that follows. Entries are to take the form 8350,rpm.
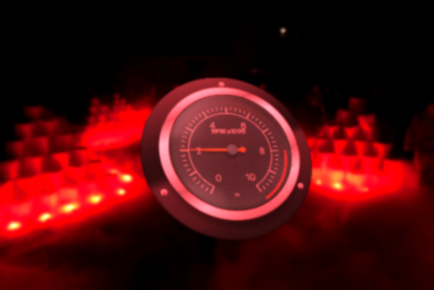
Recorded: 2000,rpm
